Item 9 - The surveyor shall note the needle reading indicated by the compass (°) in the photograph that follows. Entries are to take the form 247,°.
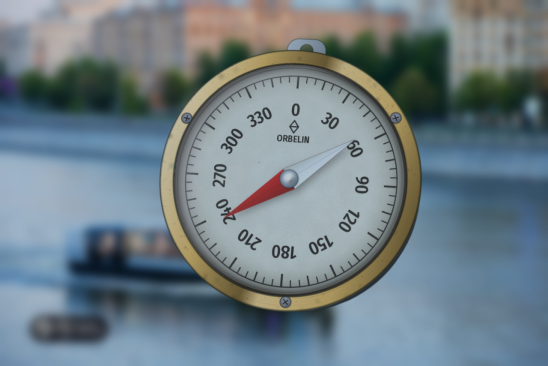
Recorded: 235,°
